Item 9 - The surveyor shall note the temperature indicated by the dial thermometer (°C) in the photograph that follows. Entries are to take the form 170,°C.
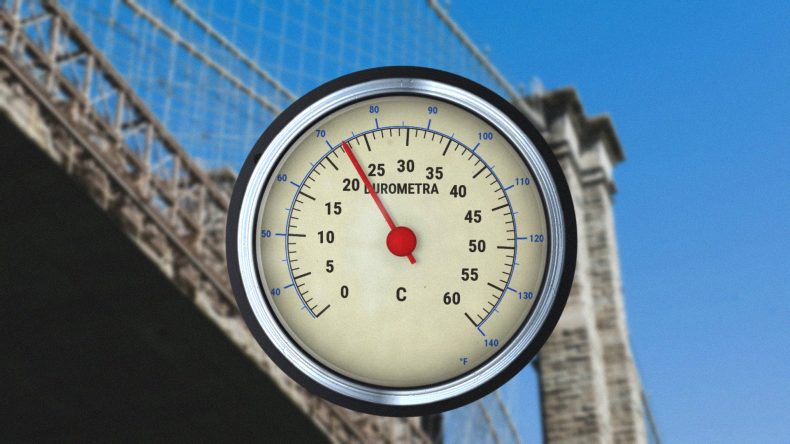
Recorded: 22.5,°C
